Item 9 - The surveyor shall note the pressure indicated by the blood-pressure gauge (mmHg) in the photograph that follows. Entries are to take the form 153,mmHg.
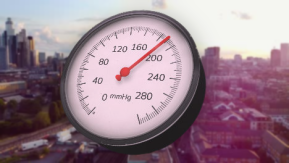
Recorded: 190,mmHg
